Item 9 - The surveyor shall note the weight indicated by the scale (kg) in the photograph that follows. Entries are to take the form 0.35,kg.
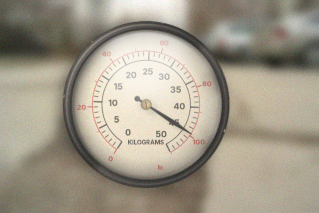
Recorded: 45,kg
